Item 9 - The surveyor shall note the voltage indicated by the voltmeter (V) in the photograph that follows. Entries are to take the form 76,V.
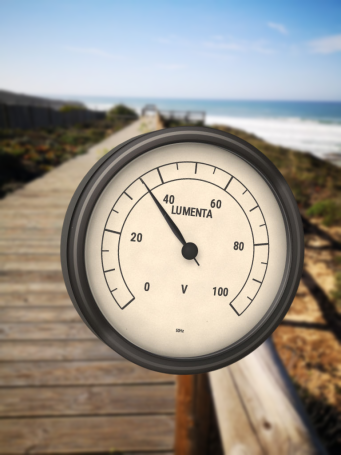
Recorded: 35,V
